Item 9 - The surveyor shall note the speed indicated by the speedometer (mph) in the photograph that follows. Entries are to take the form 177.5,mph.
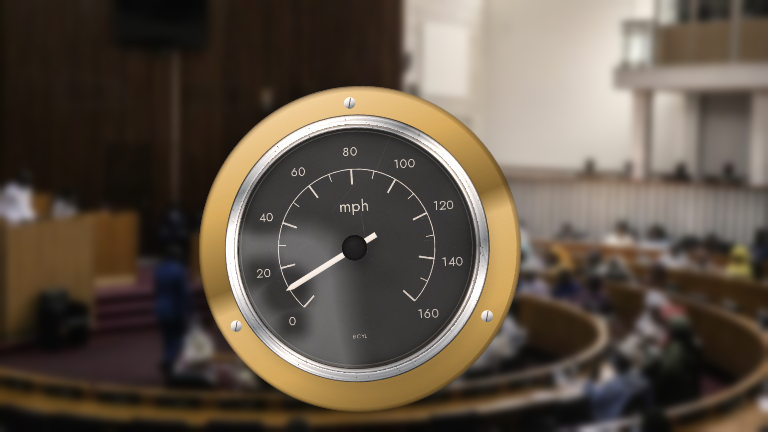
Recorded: 10,mph
